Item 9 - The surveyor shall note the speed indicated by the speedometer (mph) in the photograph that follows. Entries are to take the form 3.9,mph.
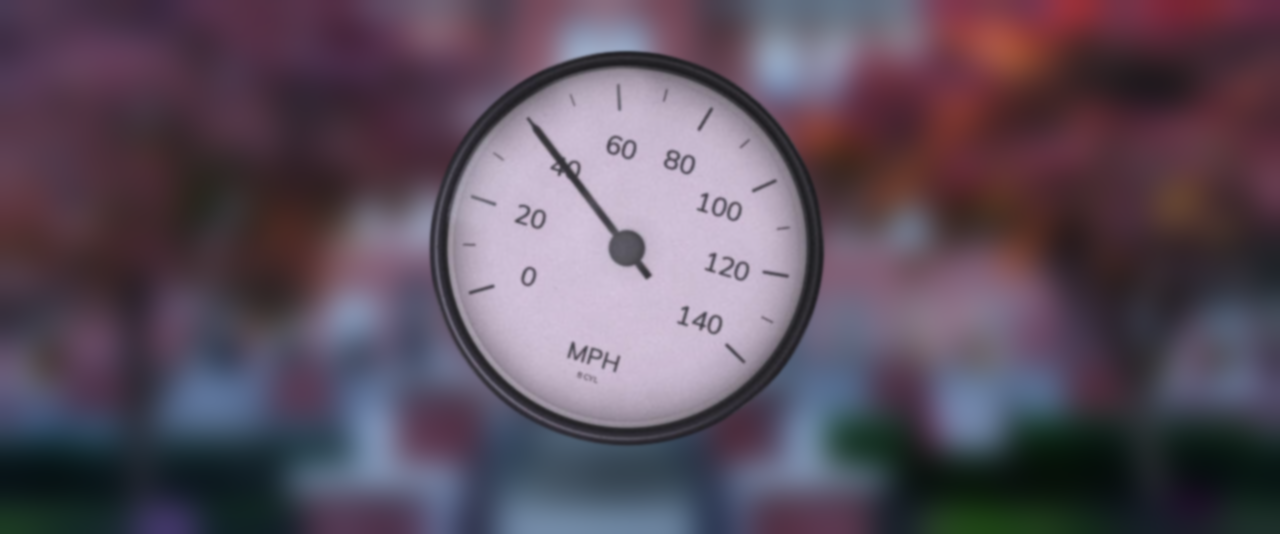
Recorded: 40,mph
